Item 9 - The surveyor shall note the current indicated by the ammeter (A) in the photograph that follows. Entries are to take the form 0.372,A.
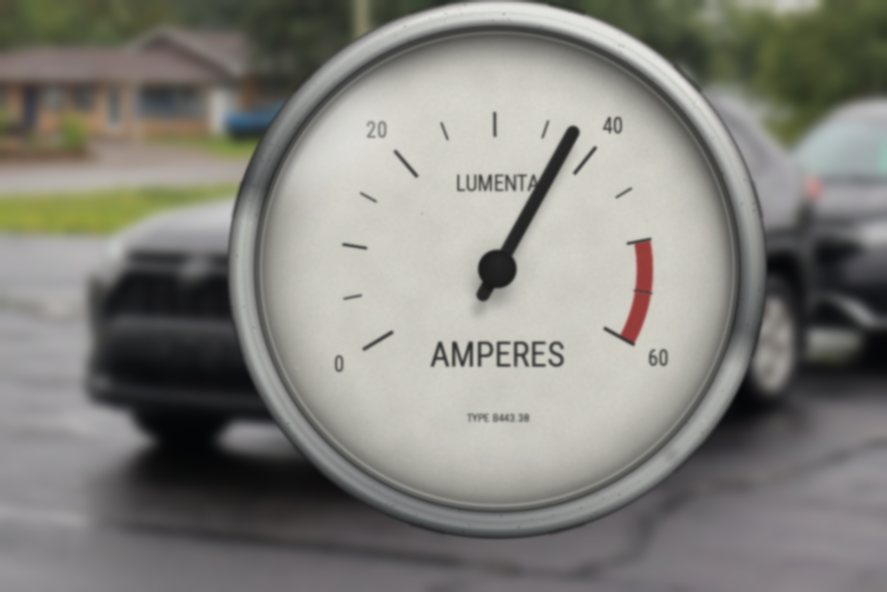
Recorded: 37.5,A
